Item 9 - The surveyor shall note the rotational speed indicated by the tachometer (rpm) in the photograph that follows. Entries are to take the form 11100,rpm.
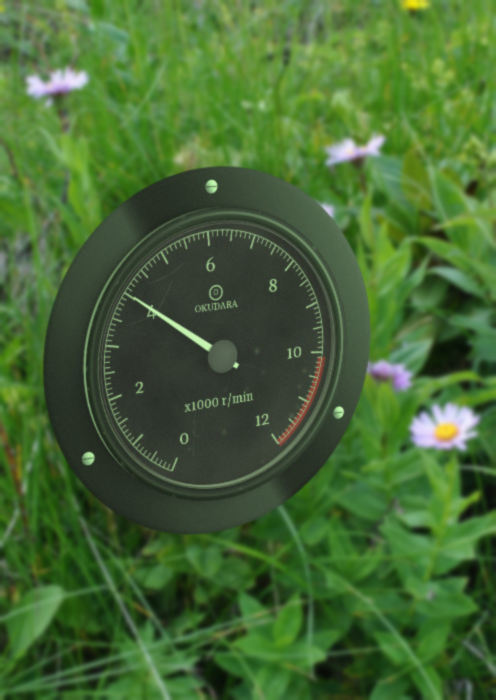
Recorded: 4000,rpm
